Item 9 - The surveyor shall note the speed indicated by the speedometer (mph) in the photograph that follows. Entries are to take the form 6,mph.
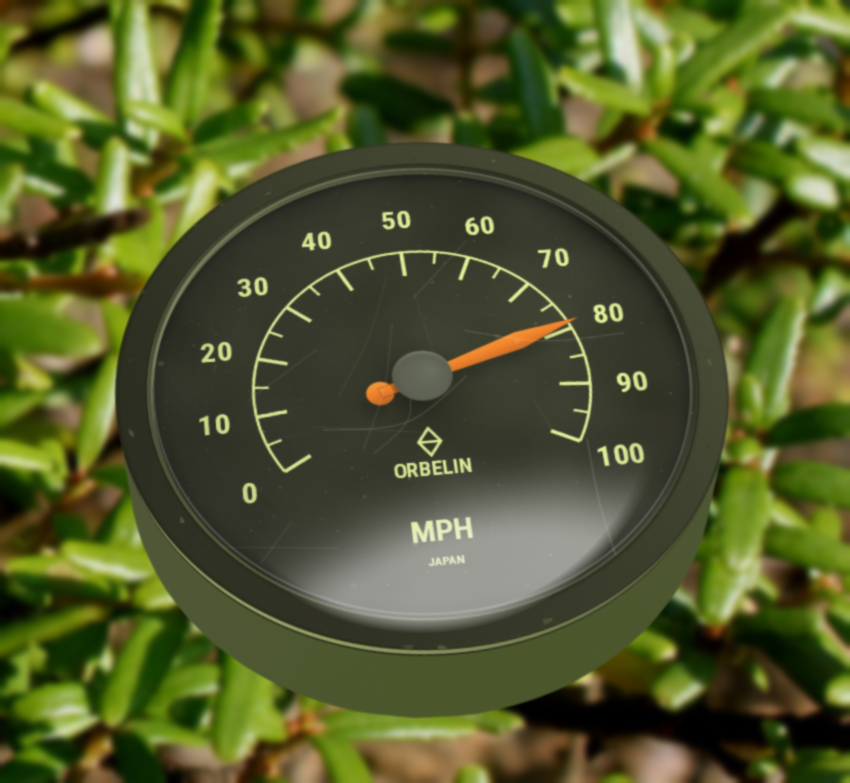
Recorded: 80,mph
